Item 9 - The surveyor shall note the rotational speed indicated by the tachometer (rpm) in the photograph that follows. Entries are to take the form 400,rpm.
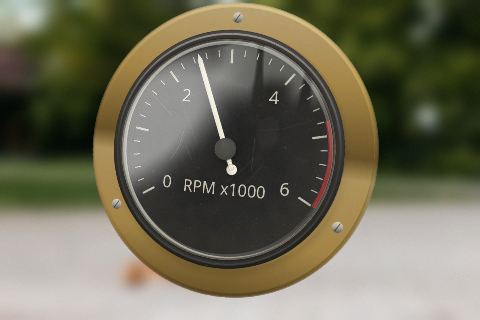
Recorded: 2500,rpm
